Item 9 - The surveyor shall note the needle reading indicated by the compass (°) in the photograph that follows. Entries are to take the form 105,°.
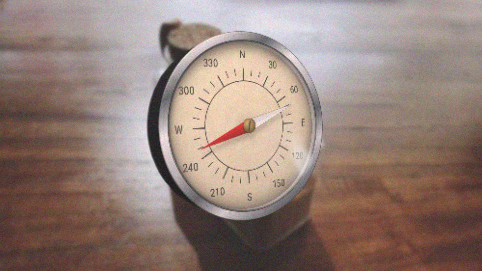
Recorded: 250,°
